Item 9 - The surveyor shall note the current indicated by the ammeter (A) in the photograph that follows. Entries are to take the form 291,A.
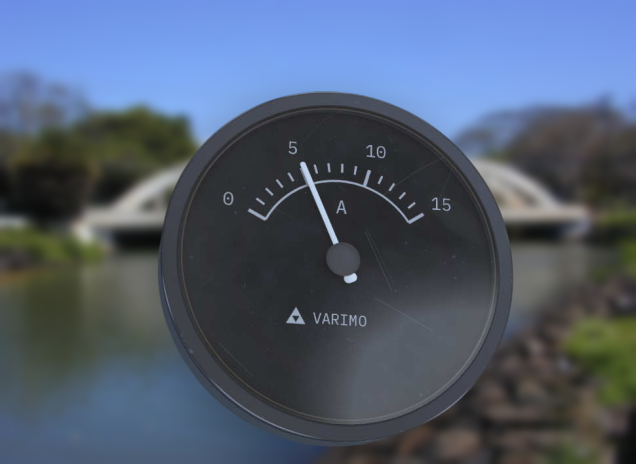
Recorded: 5,A
